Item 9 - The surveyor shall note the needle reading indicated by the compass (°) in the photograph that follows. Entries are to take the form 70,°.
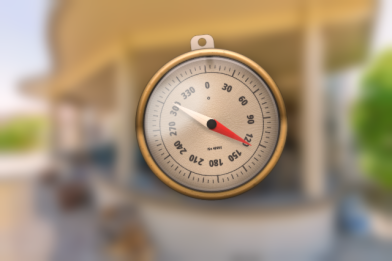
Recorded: 125,°
